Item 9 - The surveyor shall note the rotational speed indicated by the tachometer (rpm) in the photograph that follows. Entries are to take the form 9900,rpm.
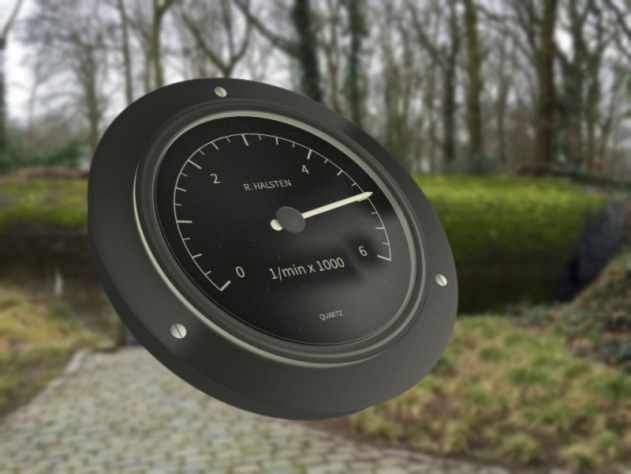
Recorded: 5000,rpm
